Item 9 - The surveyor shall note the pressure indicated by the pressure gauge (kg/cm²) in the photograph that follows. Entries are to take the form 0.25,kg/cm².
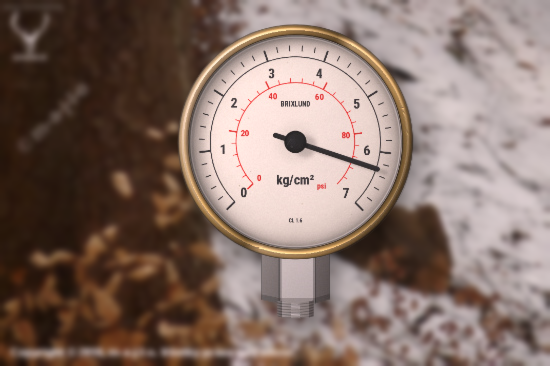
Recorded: 6.3,kg/cm²
